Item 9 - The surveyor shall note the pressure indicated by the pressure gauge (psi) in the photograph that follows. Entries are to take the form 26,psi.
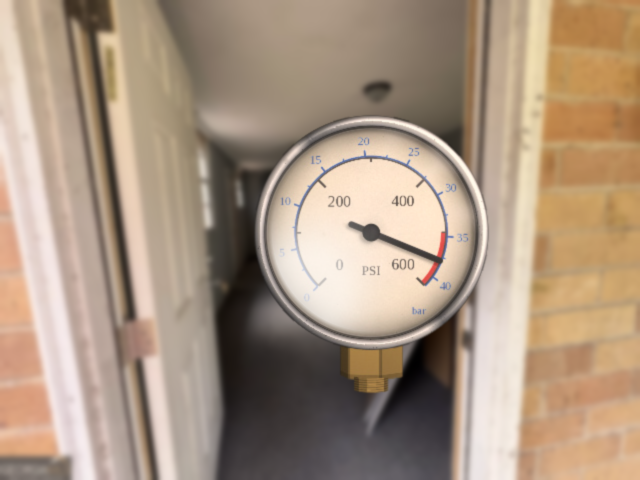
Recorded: 550,psi
